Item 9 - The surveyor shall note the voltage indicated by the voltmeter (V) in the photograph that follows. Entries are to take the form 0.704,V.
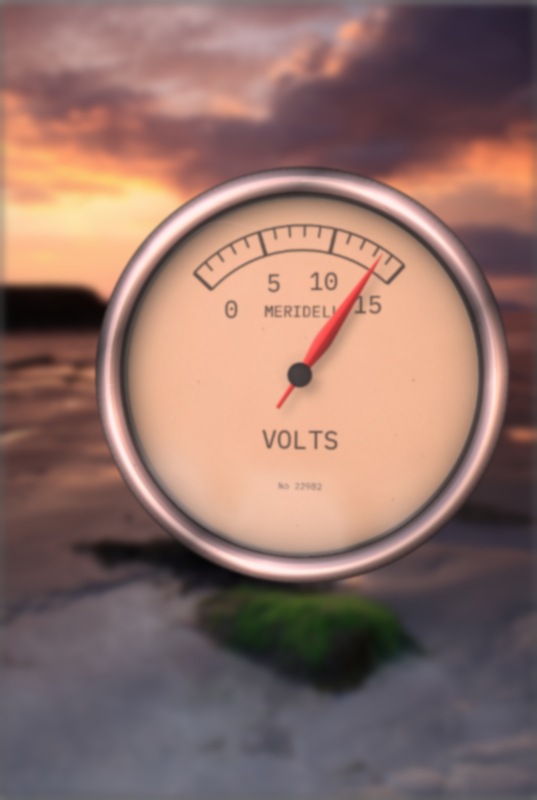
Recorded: 13.5,V
